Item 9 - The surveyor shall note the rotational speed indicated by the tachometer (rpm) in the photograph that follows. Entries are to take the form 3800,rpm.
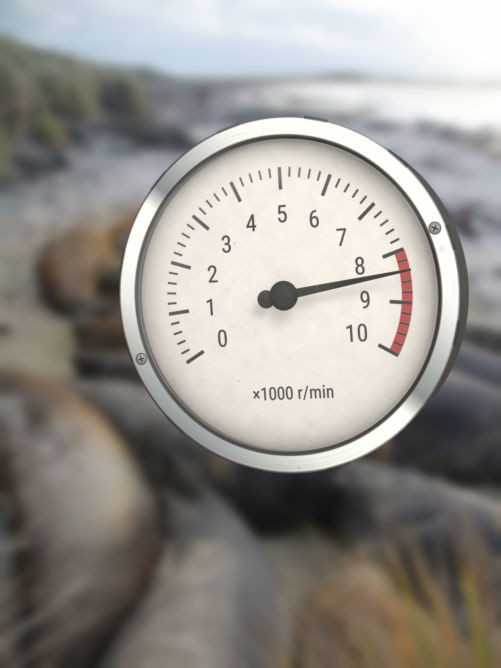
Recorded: 8400,rpm
